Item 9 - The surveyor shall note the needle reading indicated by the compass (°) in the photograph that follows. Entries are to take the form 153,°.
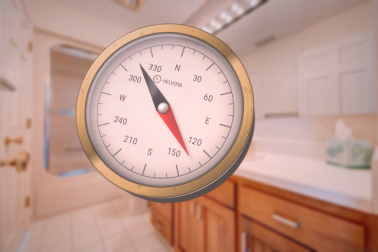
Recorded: 135,°
